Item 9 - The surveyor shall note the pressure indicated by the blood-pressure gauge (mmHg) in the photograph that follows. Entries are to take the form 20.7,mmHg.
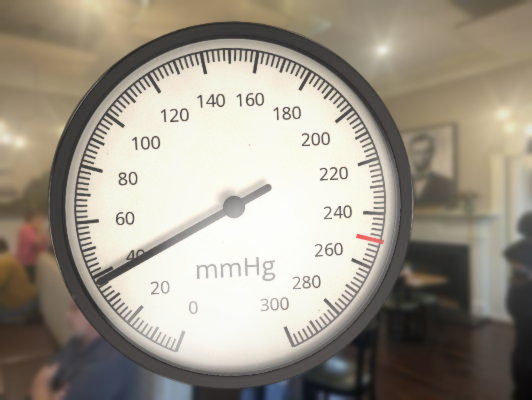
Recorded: 38,mmHg
